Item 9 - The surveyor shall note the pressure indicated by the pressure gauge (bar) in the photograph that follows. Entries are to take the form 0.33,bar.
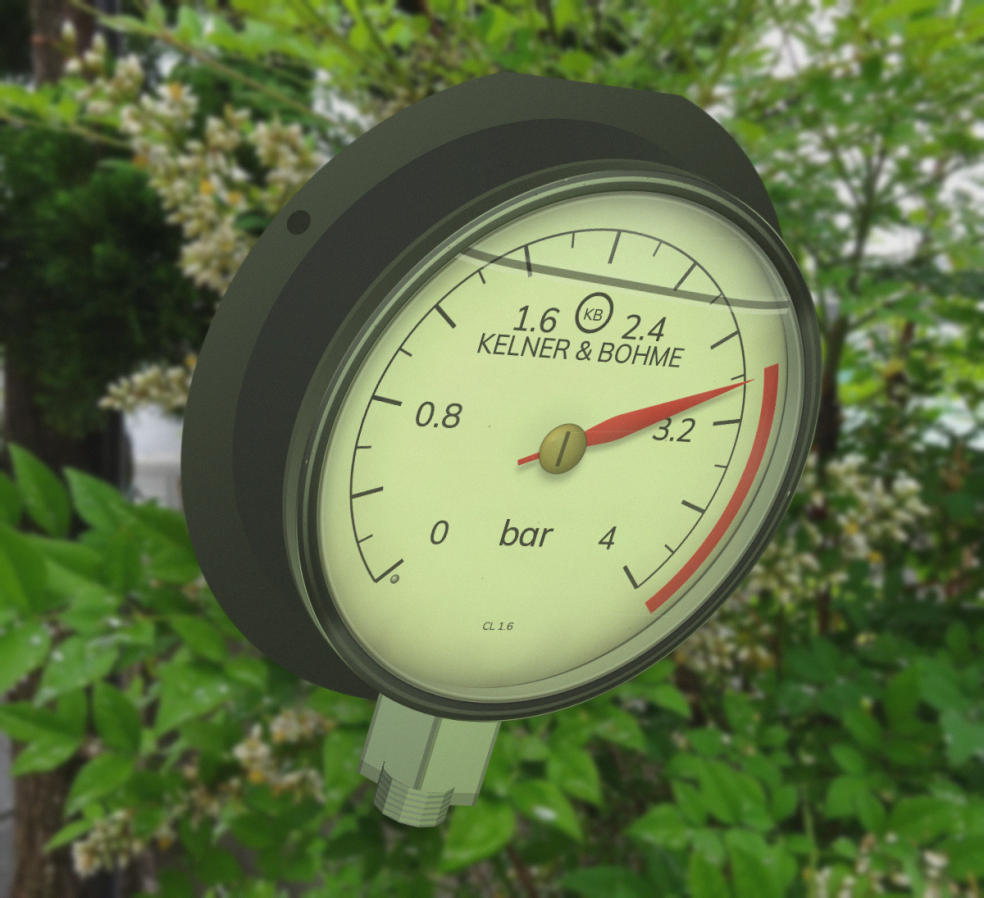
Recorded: 3,bar
